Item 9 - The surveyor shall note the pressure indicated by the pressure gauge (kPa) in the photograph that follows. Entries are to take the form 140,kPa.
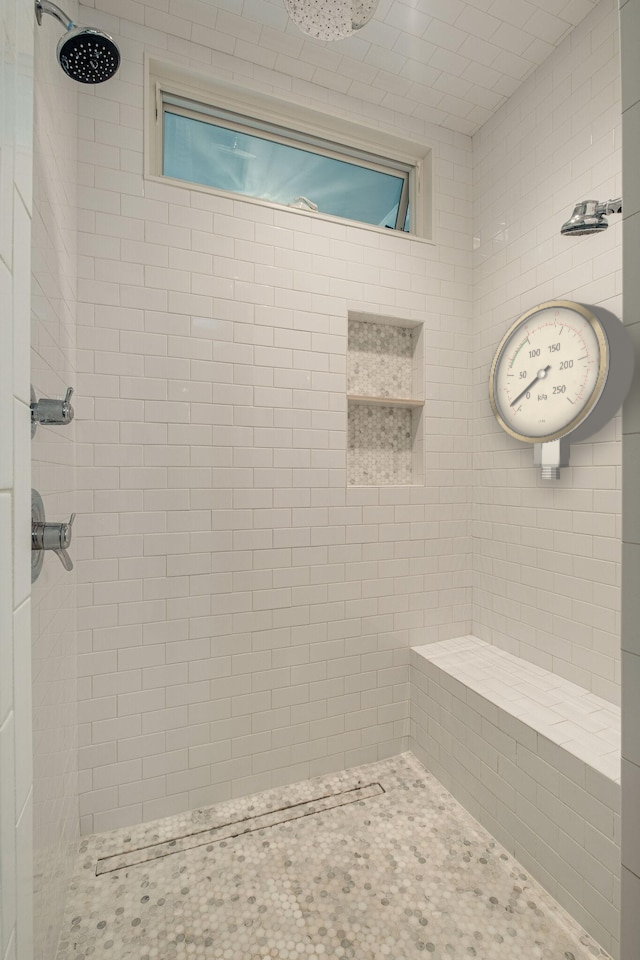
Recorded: 10,kPa
